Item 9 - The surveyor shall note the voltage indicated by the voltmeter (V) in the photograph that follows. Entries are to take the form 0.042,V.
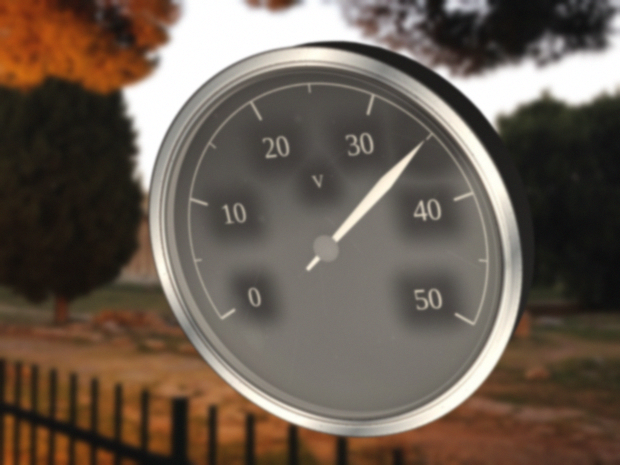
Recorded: 35,V
